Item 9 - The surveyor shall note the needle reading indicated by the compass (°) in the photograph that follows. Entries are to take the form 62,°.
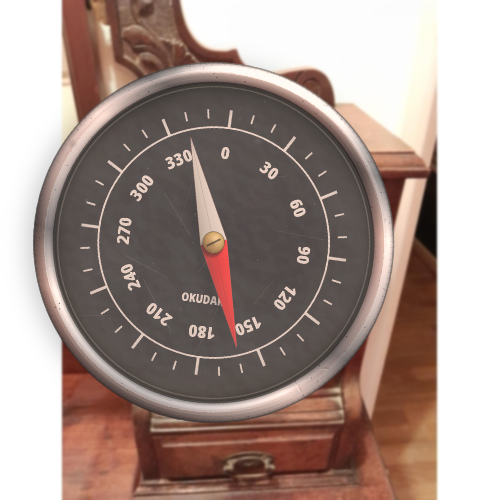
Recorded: 160,°
